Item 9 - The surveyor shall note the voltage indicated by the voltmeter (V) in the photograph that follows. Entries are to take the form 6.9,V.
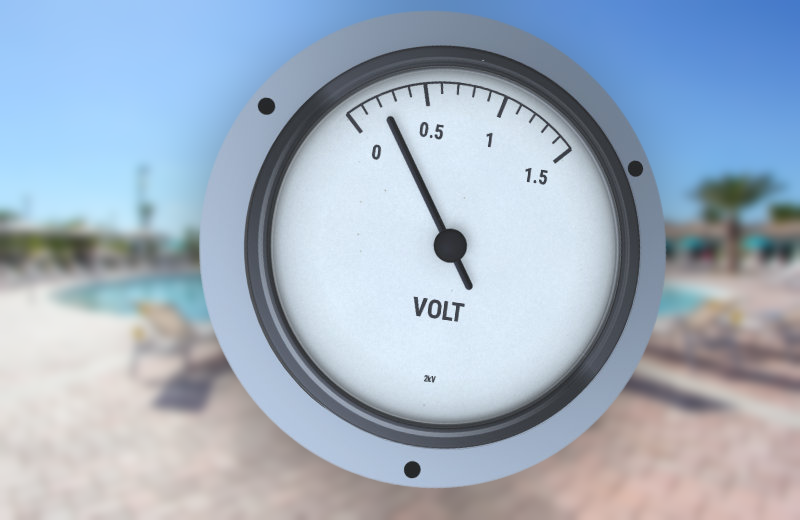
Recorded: 0.2,V
